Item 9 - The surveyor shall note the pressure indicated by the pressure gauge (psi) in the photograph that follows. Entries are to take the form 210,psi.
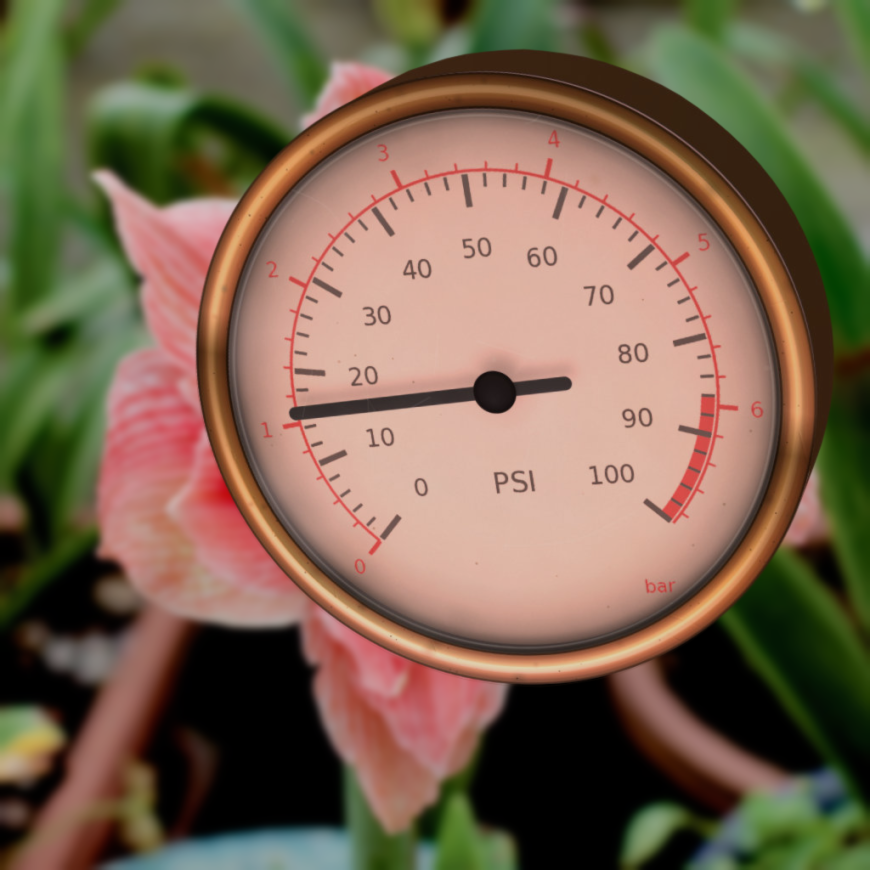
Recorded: 16,psi
